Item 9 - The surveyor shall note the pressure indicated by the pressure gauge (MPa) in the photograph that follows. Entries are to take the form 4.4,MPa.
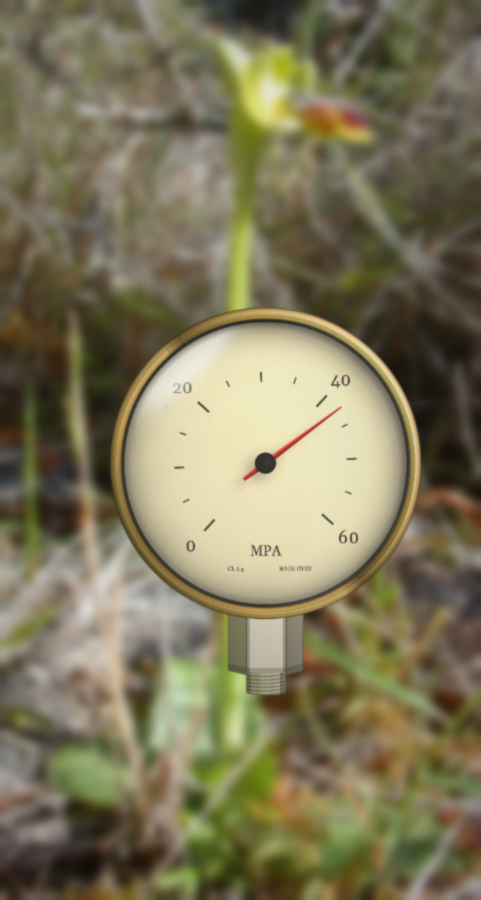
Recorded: 42.5,MPa
